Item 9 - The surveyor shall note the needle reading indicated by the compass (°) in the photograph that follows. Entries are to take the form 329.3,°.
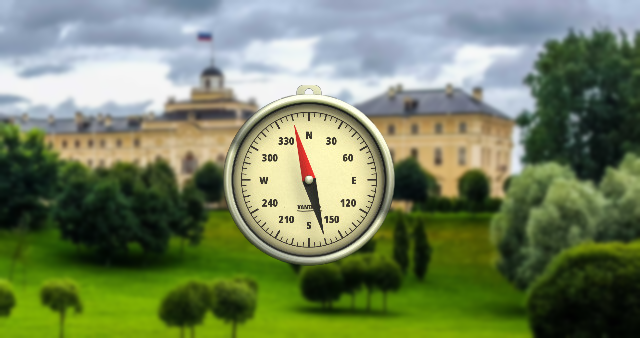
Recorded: 345,°
